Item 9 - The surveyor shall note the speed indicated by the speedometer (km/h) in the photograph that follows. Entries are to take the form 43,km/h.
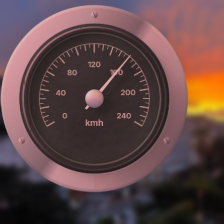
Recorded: 160,km/h
